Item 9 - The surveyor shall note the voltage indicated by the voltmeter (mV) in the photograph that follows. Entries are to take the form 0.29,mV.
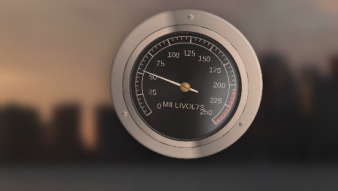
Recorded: 55,mV
